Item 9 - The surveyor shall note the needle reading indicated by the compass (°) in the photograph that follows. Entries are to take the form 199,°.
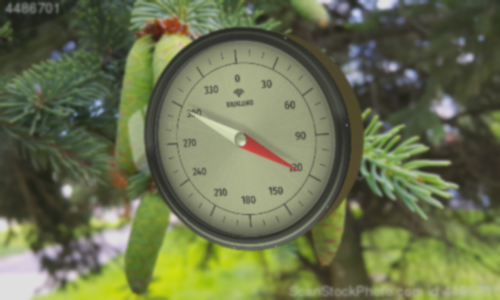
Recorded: 120,°
